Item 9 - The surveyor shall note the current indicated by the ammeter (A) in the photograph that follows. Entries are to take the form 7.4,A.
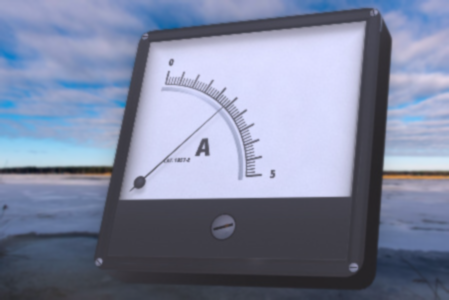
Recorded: 2.5,A
